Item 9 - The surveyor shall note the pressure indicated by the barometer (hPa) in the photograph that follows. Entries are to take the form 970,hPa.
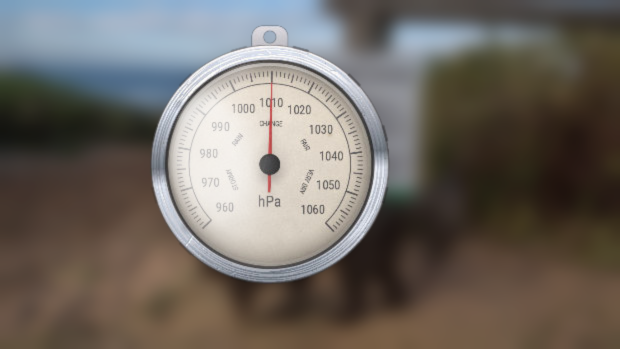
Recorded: 1010,hPa
